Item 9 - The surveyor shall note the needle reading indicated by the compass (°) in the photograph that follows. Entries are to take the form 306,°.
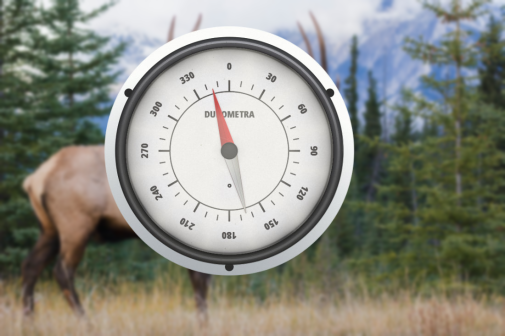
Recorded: 345,°
